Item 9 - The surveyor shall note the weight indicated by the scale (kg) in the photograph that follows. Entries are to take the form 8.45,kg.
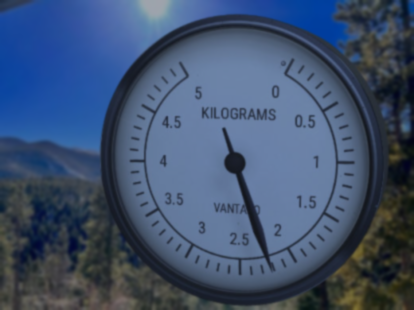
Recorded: 2.2,kg
